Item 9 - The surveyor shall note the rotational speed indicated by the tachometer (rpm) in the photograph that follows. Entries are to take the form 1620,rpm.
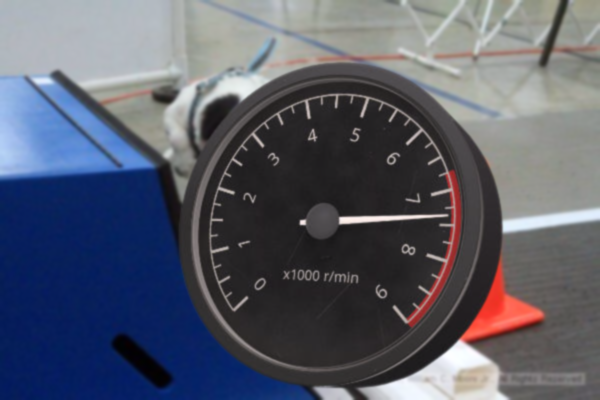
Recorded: 7375,rpm
